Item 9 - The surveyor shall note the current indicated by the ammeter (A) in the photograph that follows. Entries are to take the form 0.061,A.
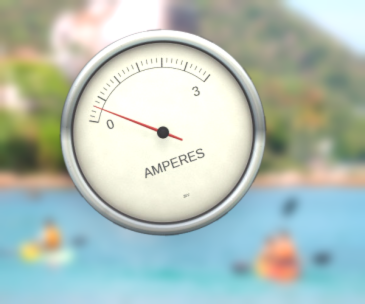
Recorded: 0.3,A
